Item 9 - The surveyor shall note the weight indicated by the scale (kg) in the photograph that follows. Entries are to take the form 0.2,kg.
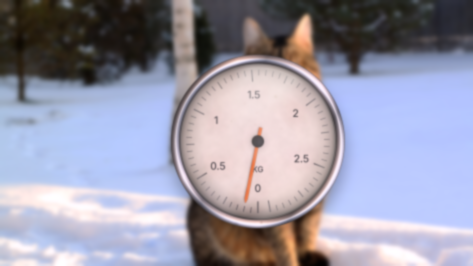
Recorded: 0.1,kg
